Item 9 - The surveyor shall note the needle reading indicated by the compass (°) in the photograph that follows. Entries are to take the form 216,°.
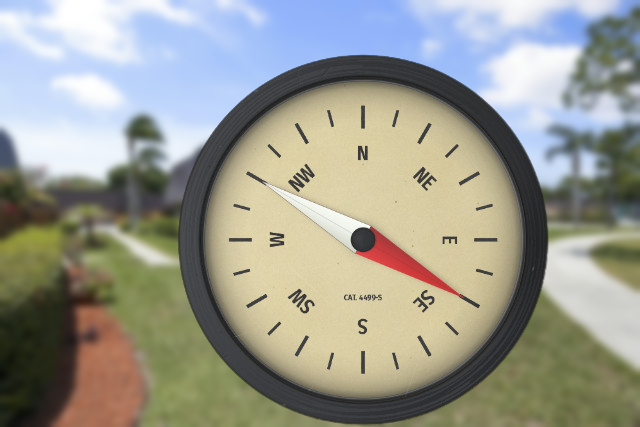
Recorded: 120,°
